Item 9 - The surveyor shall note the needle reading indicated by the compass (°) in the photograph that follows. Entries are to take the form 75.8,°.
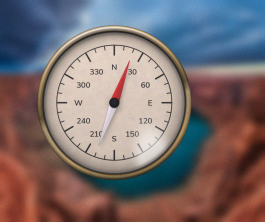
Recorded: 20,°
